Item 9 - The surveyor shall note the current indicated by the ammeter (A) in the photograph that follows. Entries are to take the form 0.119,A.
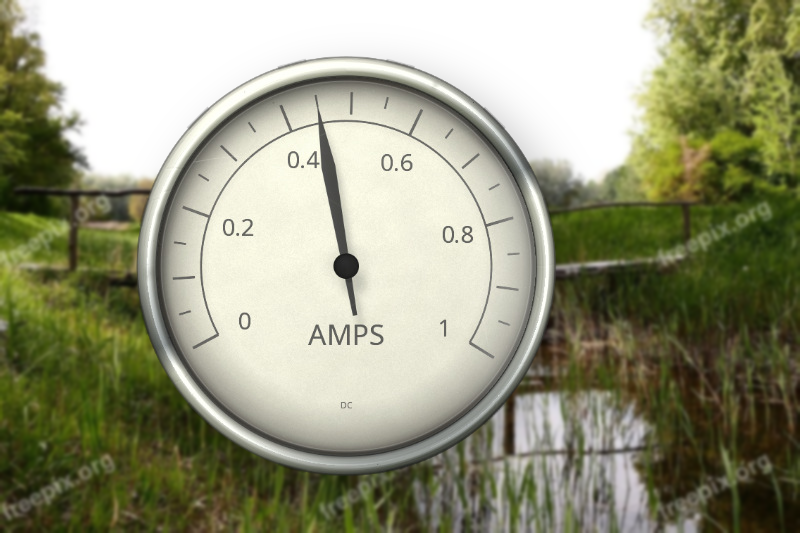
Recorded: 0.45,A
